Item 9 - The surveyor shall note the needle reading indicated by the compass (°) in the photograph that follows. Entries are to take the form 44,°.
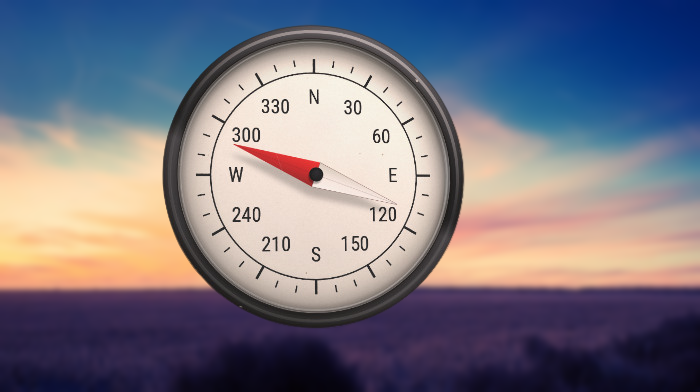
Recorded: 290,°
